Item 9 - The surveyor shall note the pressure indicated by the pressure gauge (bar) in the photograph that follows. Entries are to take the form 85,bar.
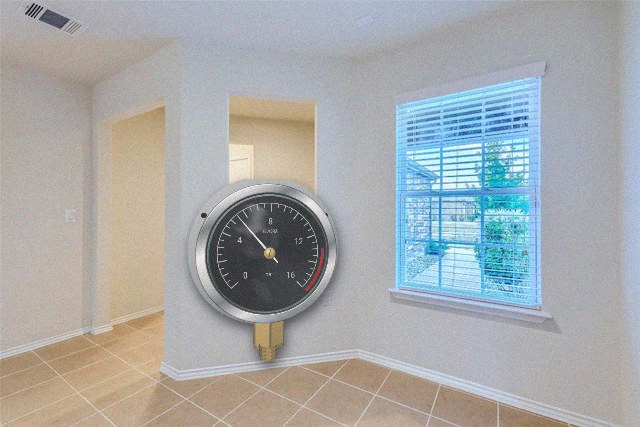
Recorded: 5.5,bar
